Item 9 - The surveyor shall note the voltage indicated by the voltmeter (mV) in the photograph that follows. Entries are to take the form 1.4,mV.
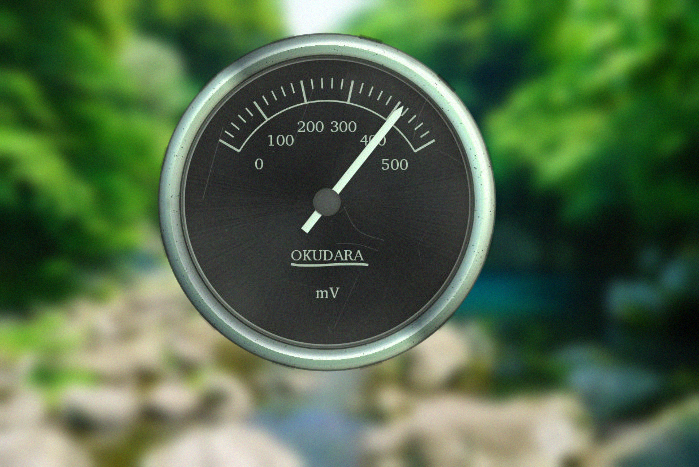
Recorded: 410,mV
